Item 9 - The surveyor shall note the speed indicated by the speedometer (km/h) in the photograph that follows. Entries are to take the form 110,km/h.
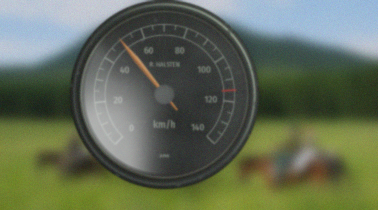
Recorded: 50,km/h
